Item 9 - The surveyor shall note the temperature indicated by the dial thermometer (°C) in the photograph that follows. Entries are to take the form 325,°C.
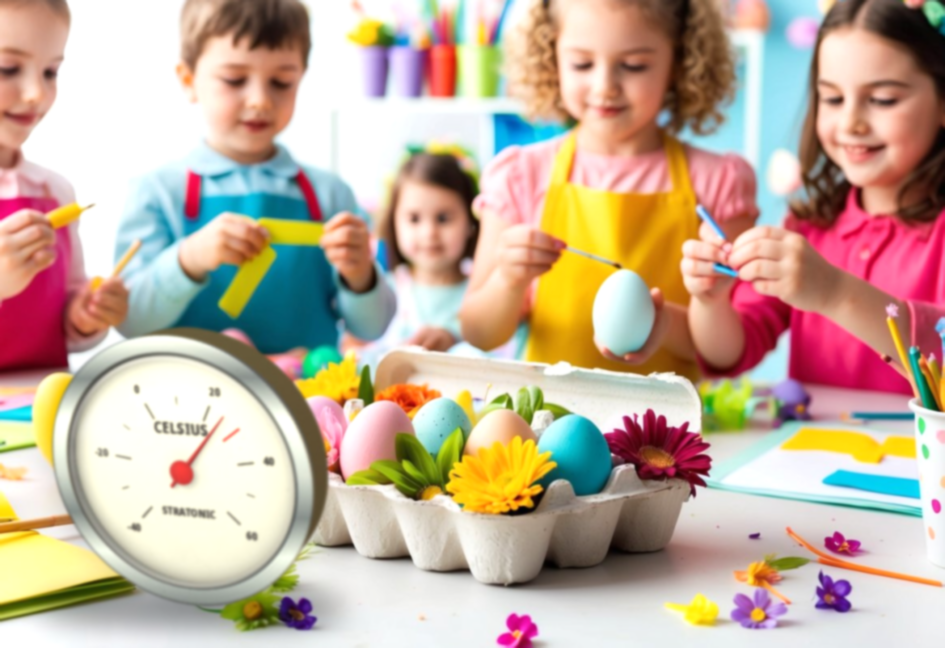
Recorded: 25,°C
